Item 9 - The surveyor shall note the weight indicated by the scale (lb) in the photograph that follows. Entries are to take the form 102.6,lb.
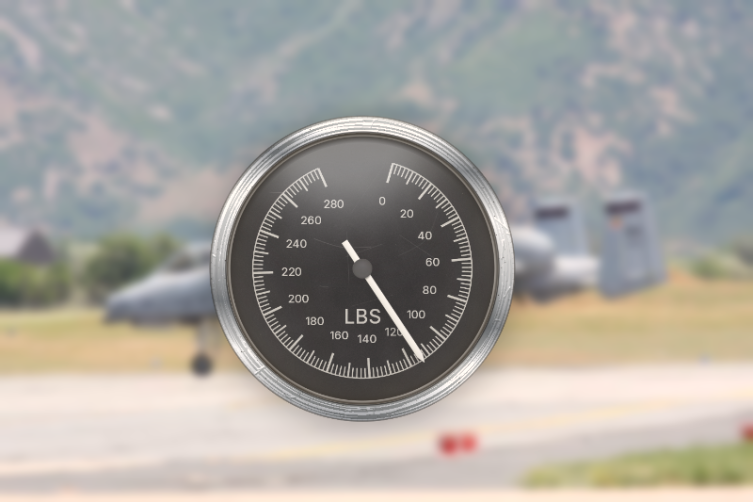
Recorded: 114,lb
